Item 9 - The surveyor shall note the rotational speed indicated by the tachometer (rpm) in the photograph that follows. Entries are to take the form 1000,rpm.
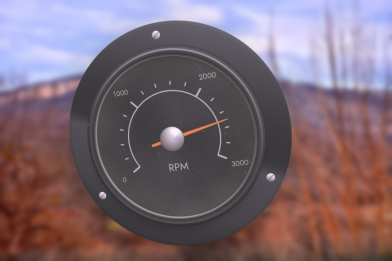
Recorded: 2500,rpm
